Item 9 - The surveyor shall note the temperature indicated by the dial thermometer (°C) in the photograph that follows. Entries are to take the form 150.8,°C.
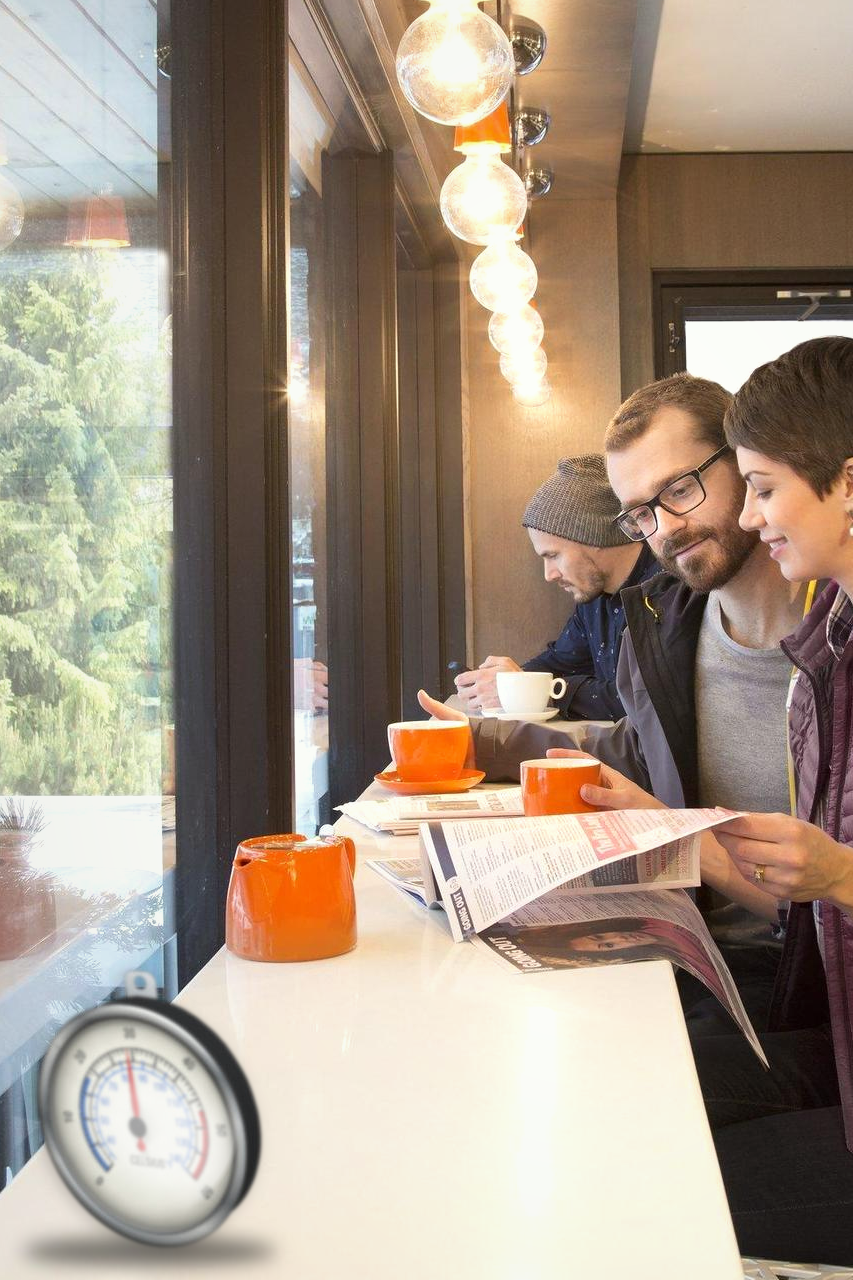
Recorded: 30,°C
